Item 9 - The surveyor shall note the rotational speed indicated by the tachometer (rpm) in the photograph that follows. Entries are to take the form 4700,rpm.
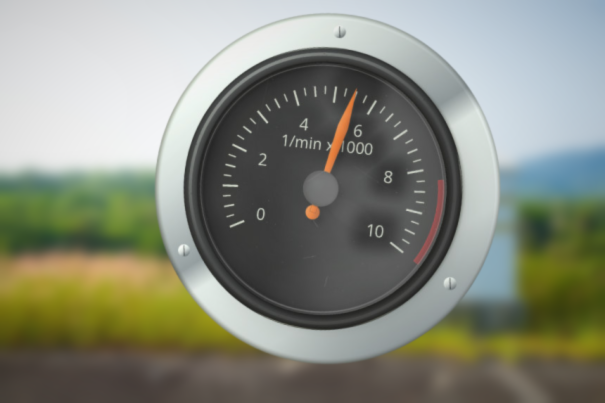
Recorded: 5500,rpm
